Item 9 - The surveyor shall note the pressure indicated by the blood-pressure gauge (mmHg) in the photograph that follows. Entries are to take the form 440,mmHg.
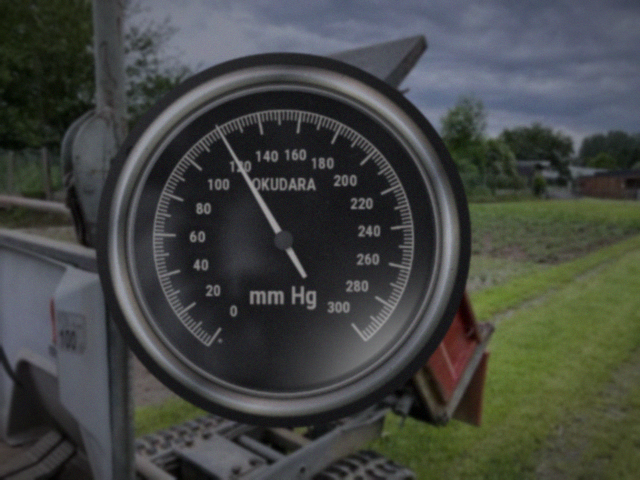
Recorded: 120,mmHg
